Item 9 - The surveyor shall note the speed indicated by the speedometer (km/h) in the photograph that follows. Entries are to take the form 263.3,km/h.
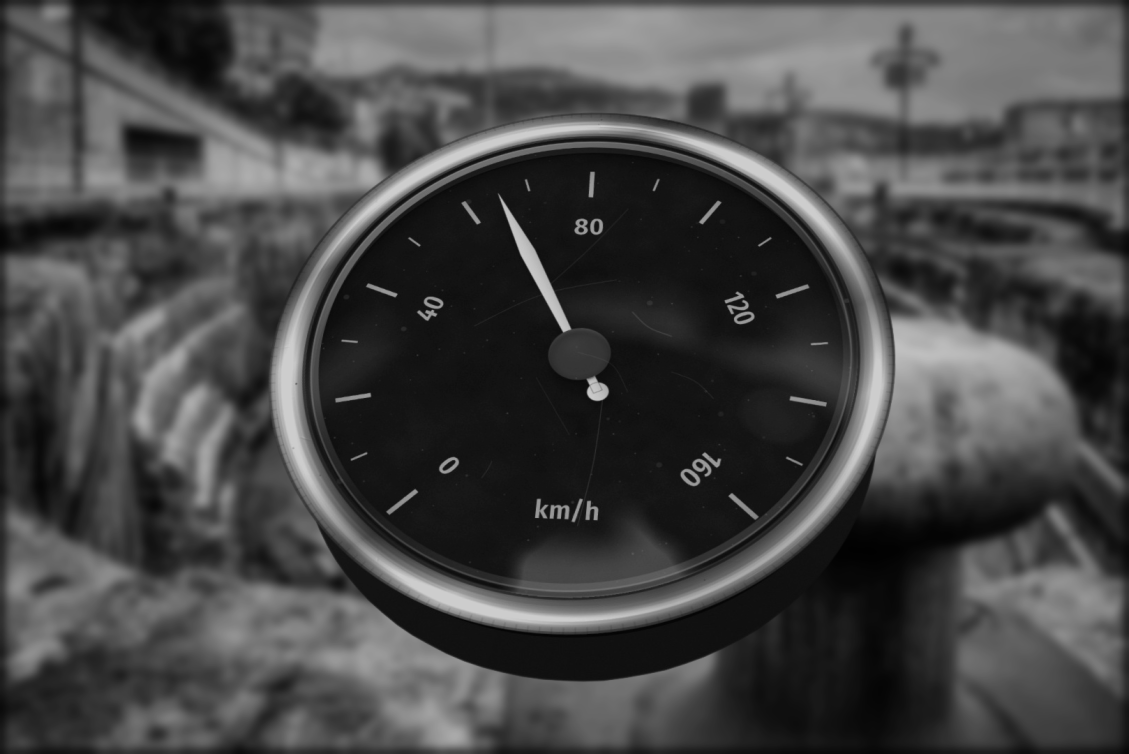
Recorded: 65,km/h
